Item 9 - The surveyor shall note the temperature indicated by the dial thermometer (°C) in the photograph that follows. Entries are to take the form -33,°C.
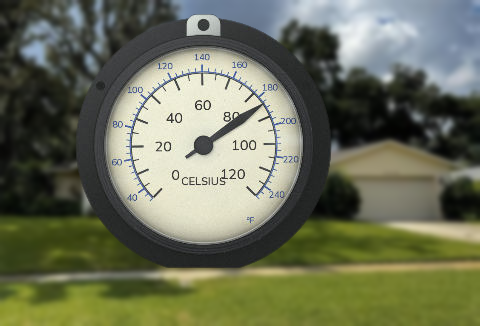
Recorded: 85,°C
